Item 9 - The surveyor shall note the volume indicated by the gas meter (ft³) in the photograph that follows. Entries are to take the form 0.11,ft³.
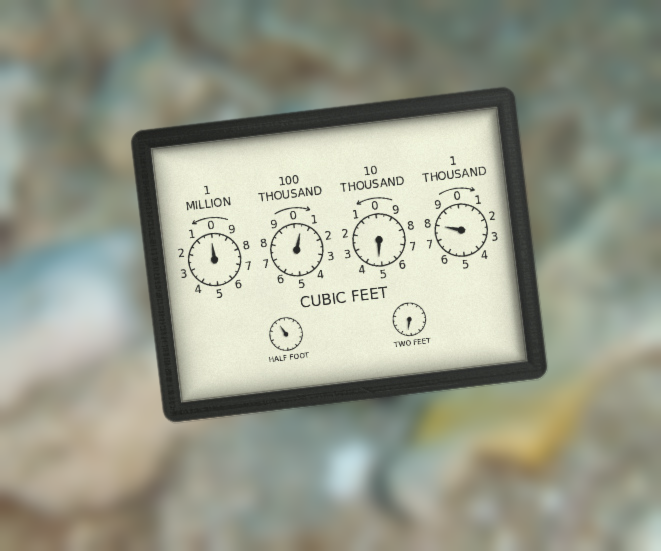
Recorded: 4800,ft³
